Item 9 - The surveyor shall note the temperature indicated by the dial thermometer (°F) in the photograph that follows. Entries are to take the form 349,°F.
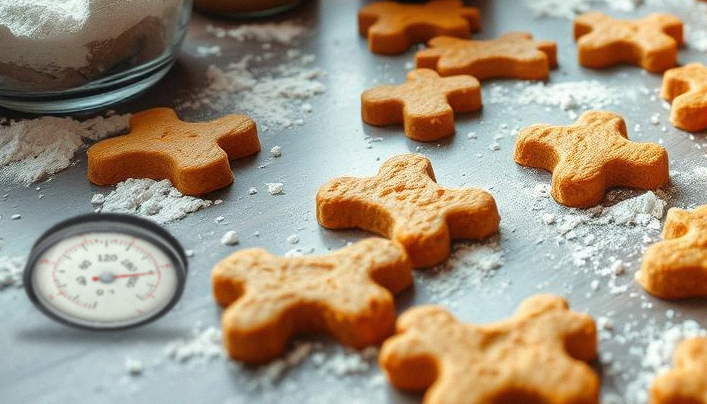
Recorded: 180,°F
